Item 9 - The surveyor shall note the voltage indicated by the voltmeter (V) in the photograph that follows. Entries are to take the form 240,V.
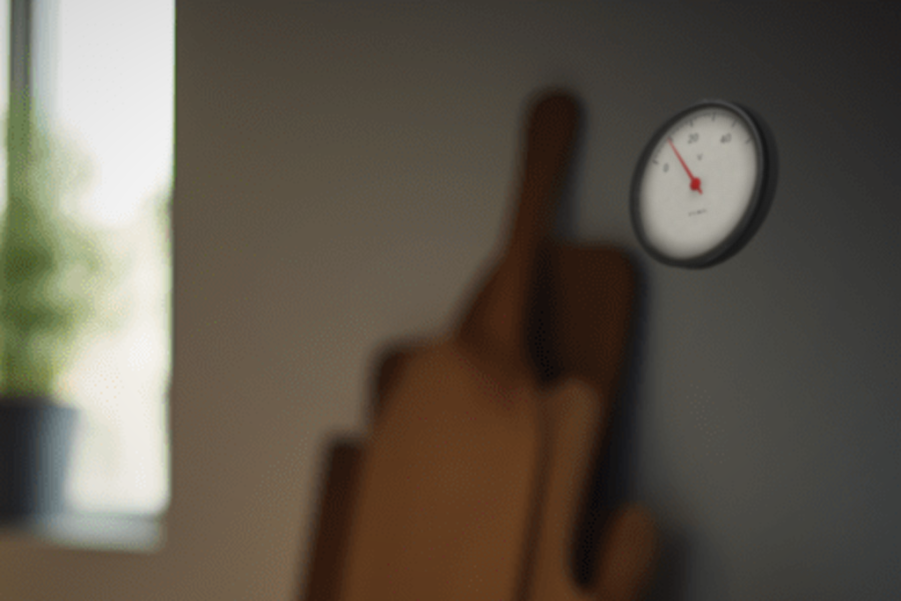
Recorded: 10,V
